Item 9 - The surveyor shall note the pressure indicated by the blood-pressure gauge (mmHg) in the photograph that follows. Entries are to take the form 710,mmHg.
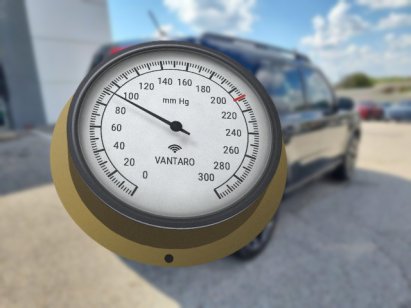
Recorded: 90,mmHg
